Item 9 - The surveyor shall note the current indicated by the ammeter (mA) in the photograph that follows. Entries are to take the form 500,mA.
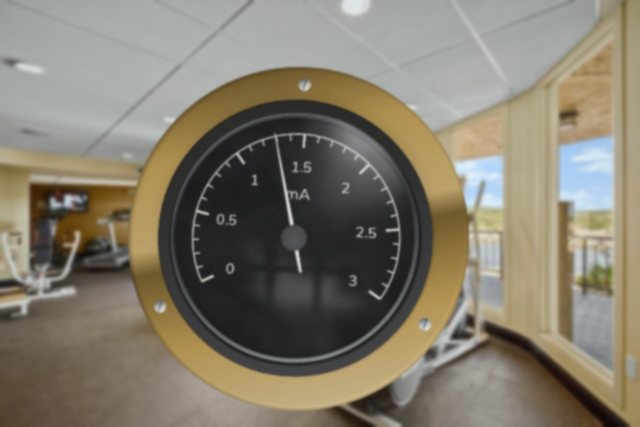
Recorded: 1.3,mA
